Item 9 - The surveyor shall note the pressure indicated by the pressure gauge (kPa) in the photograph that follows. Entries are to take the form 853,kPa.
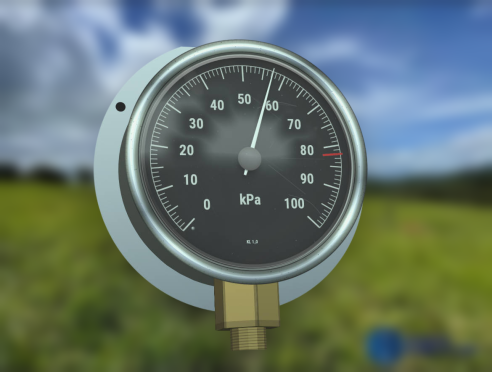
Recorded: 57,kPa
